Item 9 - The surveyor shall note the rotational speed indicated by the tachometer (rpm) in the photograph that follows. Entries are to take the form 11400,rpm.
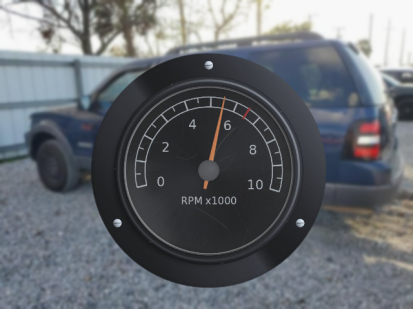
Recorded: 5500,rpm
